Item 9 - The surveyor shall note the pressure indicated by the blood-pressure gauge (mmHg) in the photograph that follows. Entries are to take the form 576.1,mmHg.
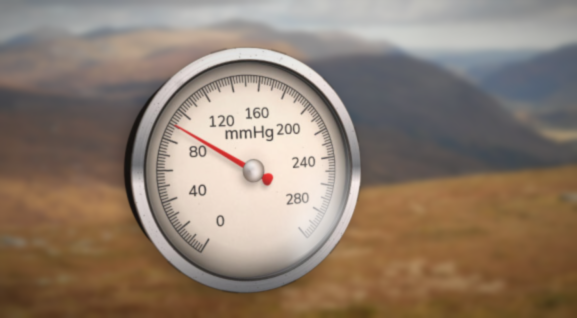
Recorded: 90,mmHg
